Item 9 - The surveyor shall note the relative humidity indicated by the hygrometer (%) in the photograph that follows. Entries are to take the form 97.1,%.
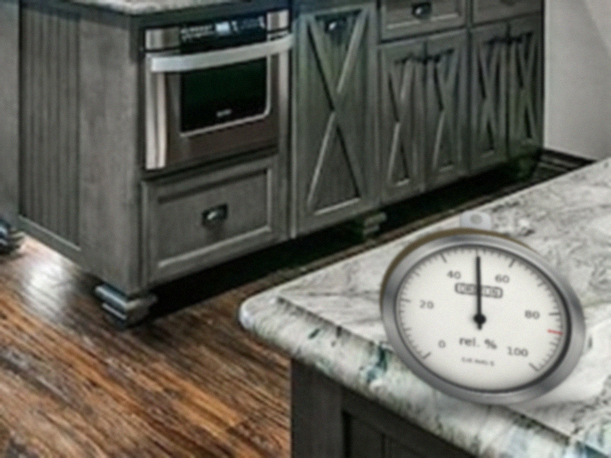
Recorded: 50,%
